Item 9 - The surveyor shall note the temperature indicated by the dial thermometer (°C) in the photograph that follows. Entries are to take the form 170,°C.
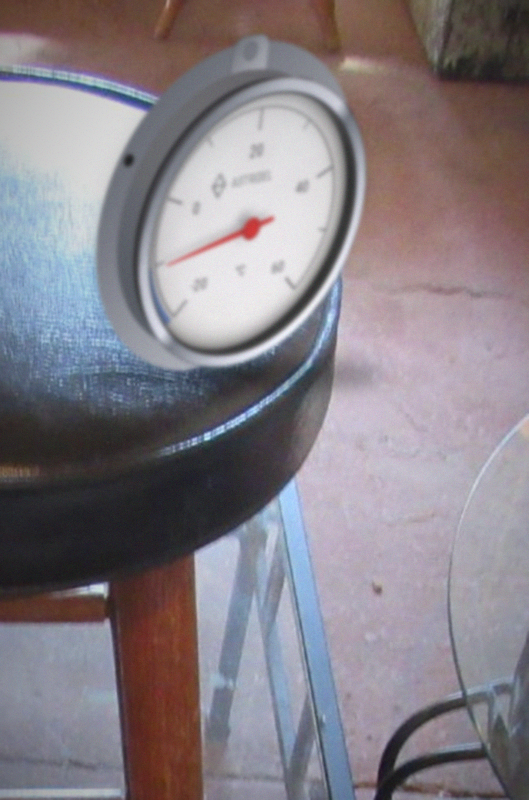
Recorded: -10,°C
